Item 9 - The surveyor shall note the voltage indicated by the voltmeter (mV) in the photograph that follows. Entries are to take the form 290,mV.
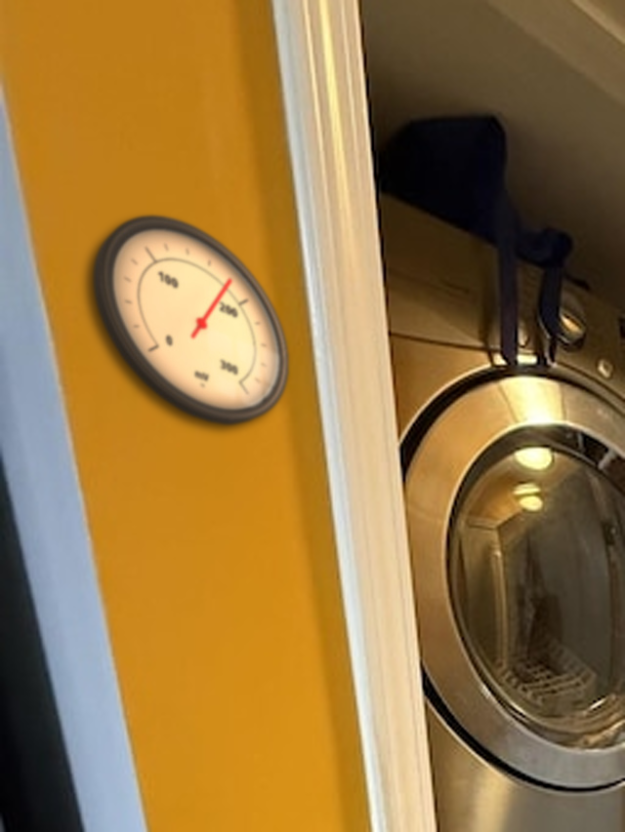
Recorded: 180,mV
